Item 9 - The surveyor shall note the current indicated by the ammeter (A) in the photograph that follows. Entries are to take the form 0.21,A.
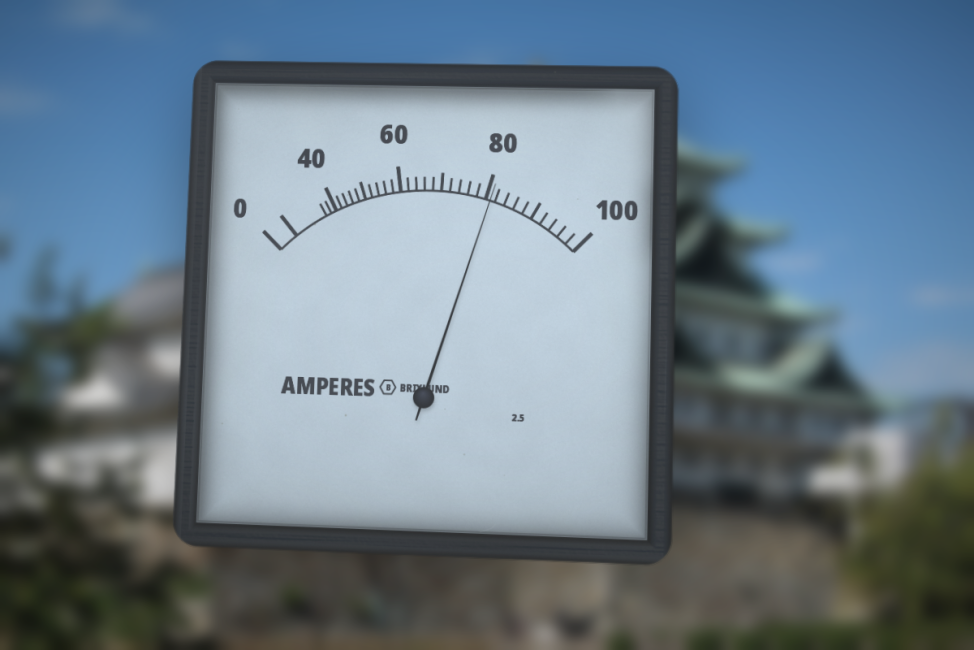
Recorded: 81,A
